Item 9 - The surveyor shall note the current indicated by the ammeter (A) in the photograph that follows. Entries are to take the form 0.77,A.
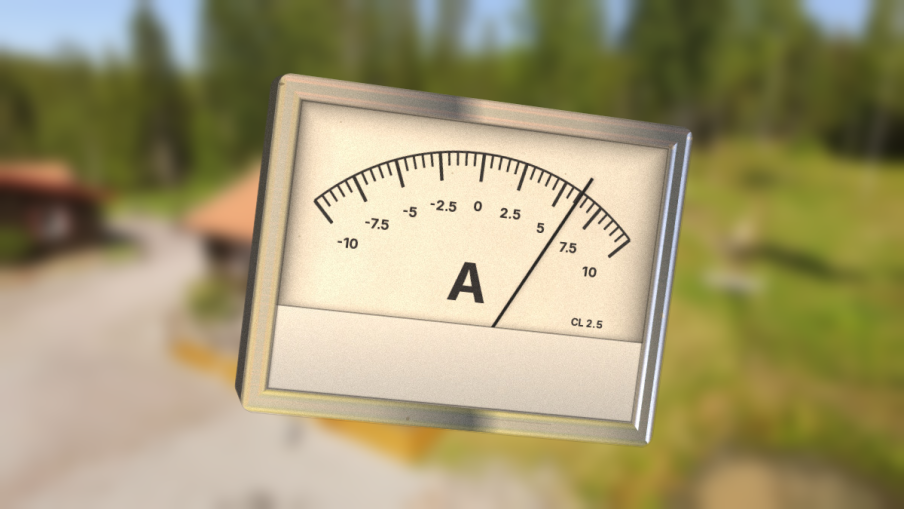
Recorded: 6,A
